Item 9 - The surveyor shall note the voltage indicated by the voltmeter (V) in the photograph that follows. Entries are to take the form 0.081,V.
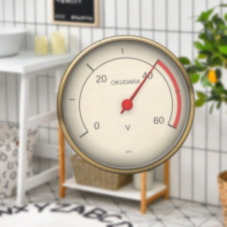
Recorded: 40,V
